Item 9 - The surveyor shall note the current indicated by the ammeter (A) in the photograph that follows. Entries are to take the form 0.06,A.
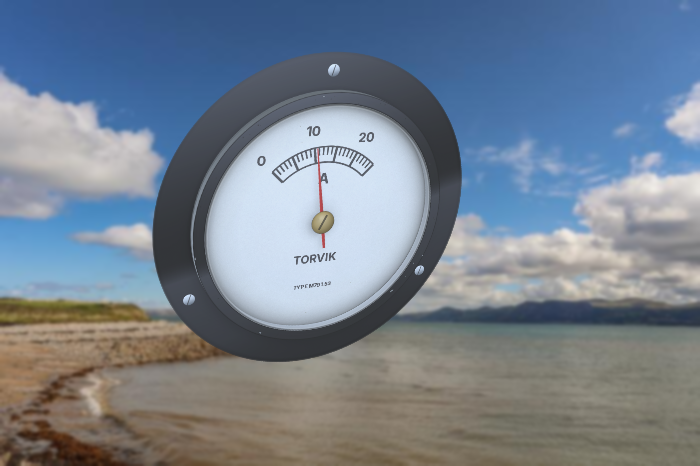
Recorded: 10,A
